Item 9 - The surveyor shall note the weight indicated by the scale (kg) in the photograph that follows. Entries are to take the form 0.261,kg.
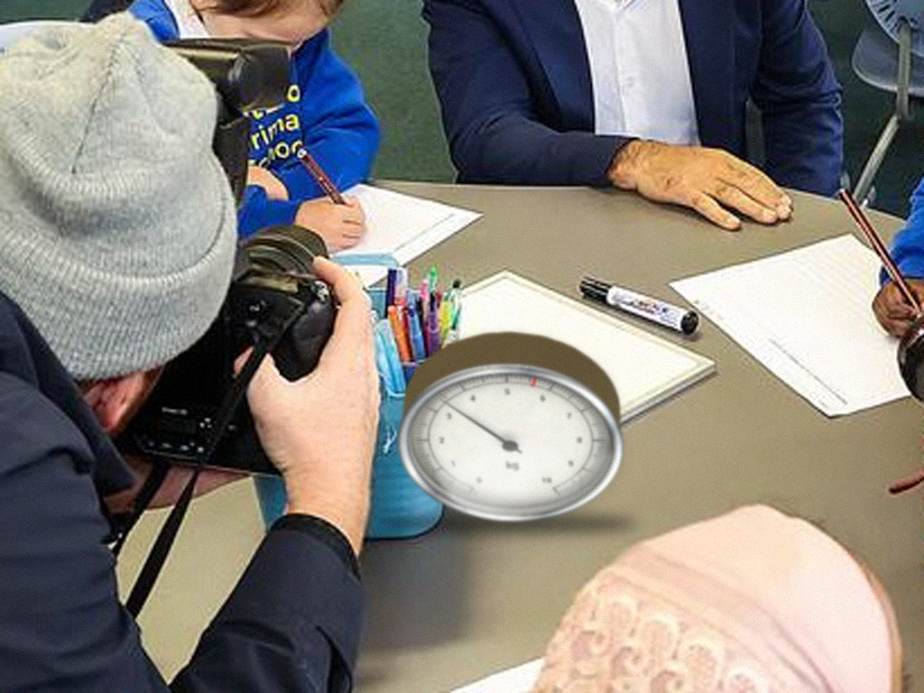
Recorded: 3.5,kg
